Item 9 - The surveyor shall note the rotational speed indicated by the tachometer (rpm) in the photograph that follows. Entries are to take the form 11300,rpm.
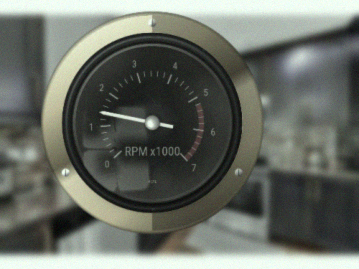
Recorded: 1400,rpm
